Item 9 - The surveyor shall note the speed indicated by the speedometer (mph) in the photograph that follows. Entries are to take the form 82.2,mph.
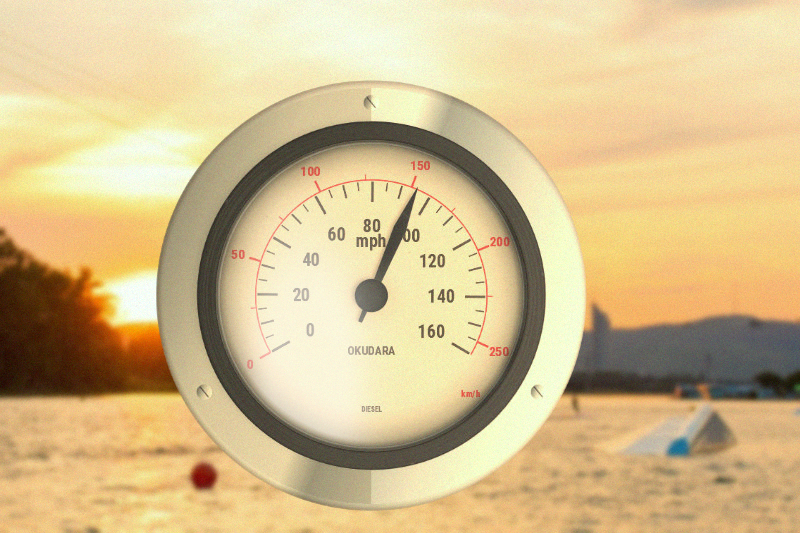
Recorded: 95,mph
